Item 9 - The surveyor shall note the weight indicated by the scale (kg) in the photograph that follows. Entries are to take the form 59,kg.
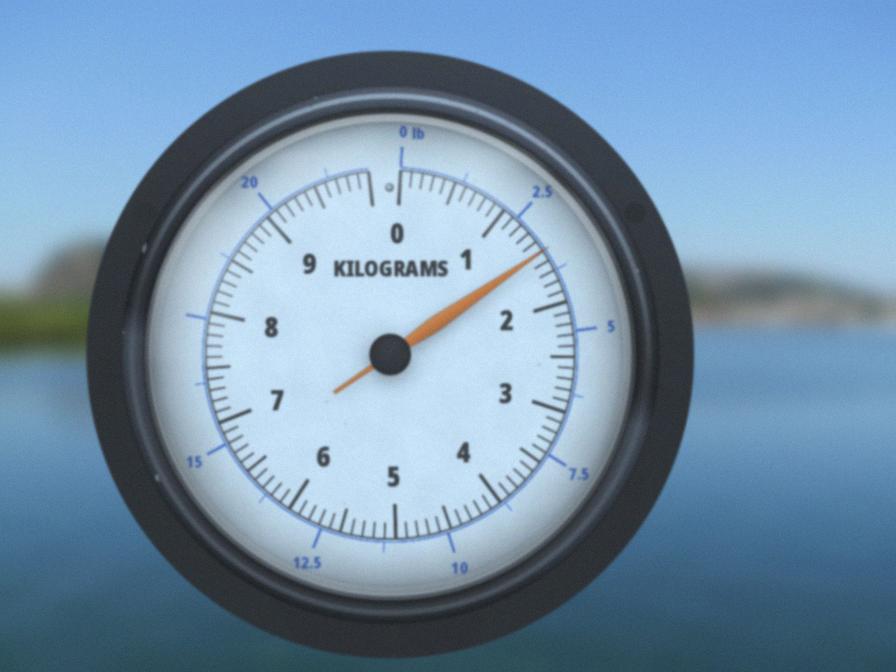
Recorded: 1.5,kg
